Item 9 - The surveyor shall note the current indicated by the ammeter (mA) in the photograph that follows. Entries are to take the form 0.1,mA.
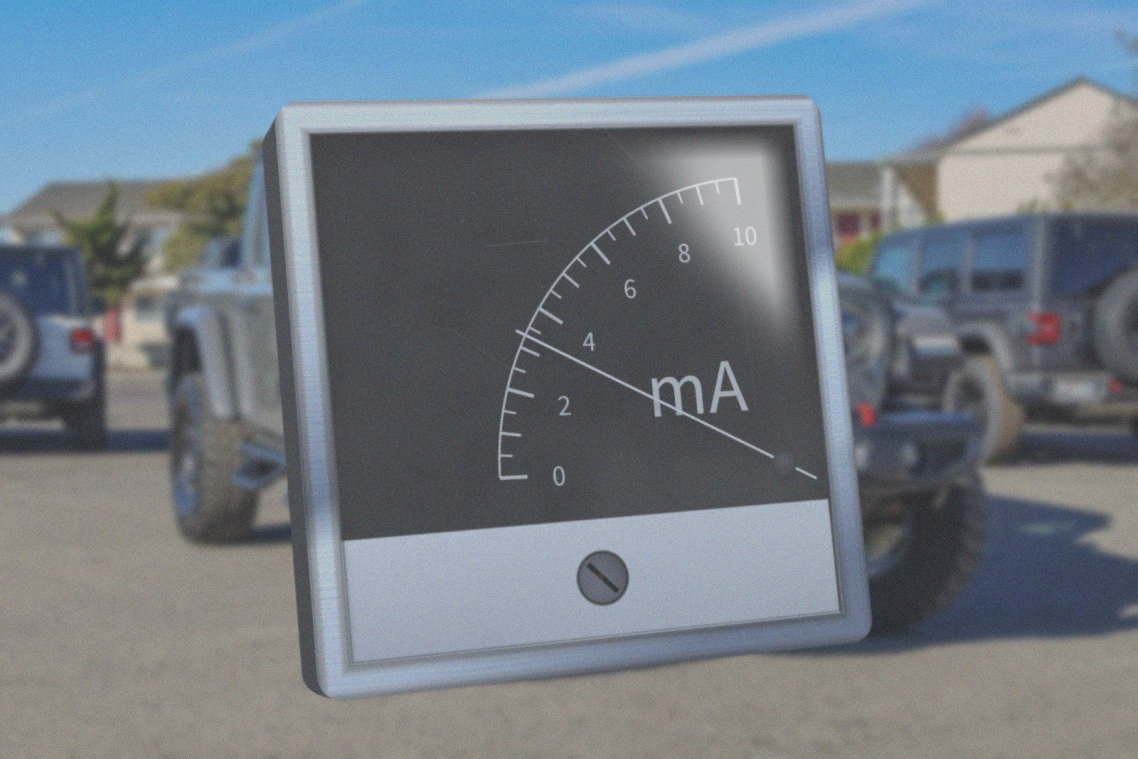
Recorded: 3.25,mA
